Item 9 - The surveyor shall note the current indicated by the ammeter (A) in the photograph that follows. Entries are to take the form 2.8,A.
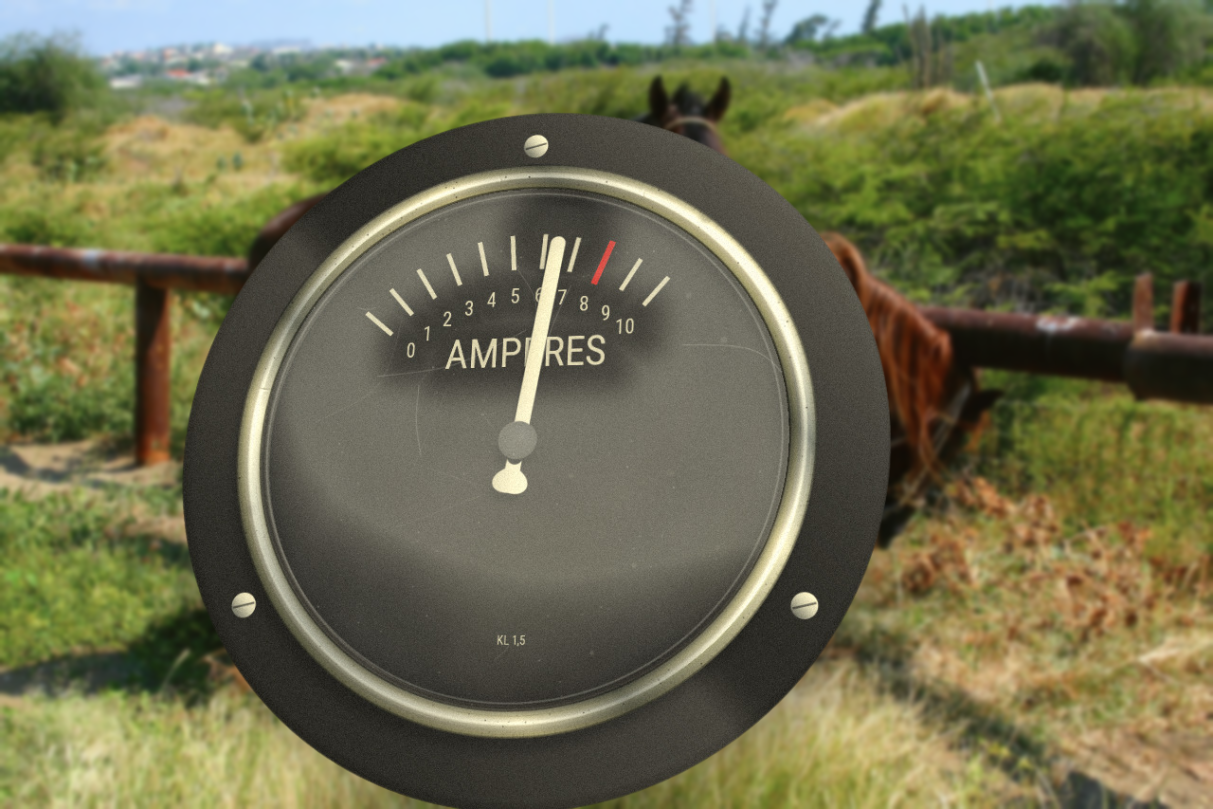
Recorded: 6.5,A
